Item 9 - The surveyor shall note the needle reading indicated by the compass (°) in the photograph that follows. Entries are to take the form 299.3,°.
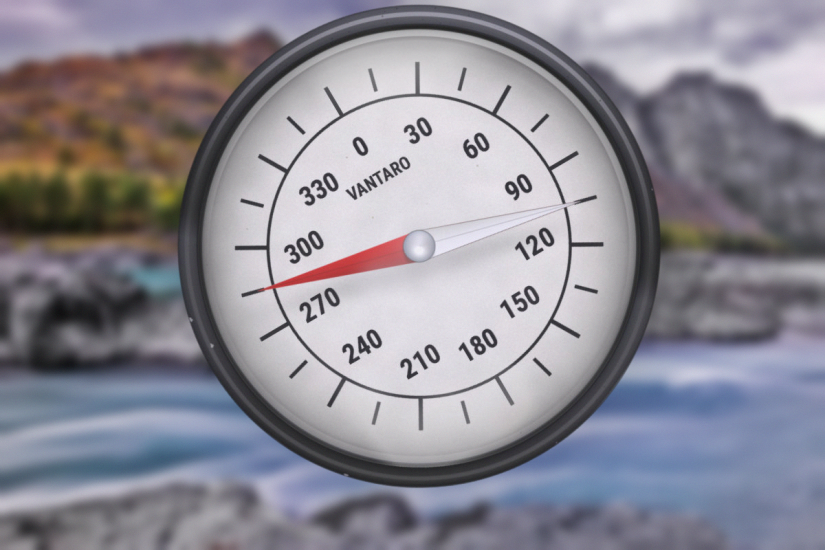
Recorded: 285,°
